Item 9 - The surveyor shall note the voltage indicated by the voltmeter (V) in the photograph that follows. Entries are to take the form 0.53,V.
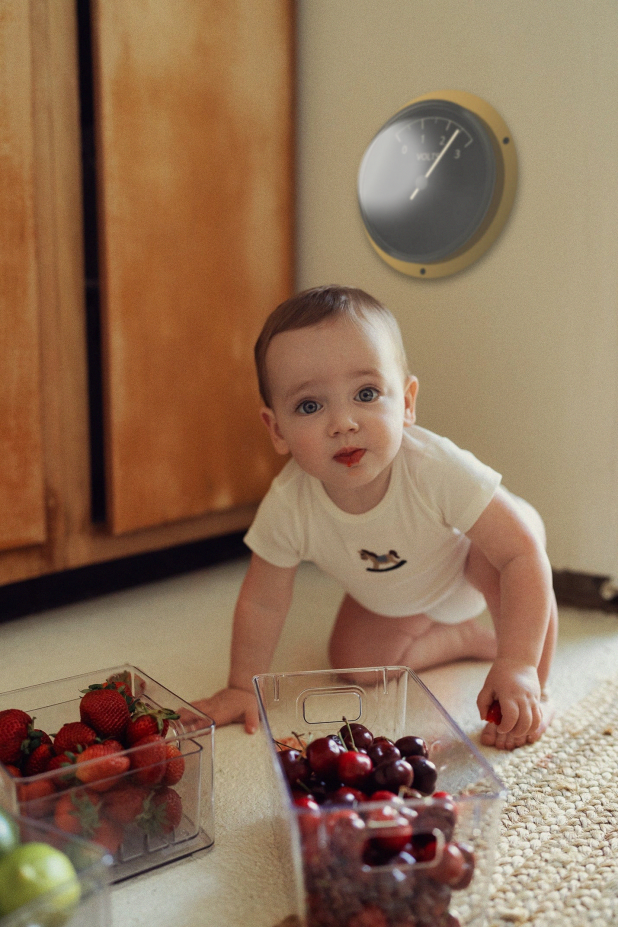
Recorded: 2.5,V
